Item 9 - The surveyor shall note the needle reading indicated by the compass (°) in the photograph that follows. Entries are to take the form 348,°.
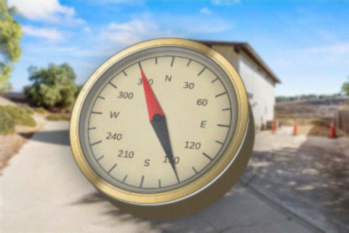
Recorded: 330,°
